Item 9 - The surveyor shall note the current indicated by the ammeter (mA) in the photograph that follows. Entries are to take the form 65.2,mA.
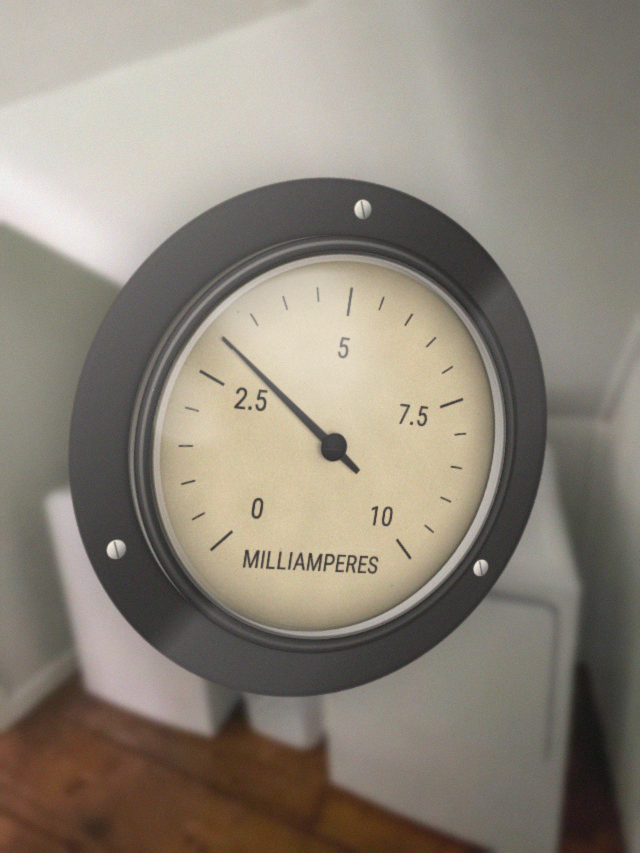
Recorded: 3,mA
